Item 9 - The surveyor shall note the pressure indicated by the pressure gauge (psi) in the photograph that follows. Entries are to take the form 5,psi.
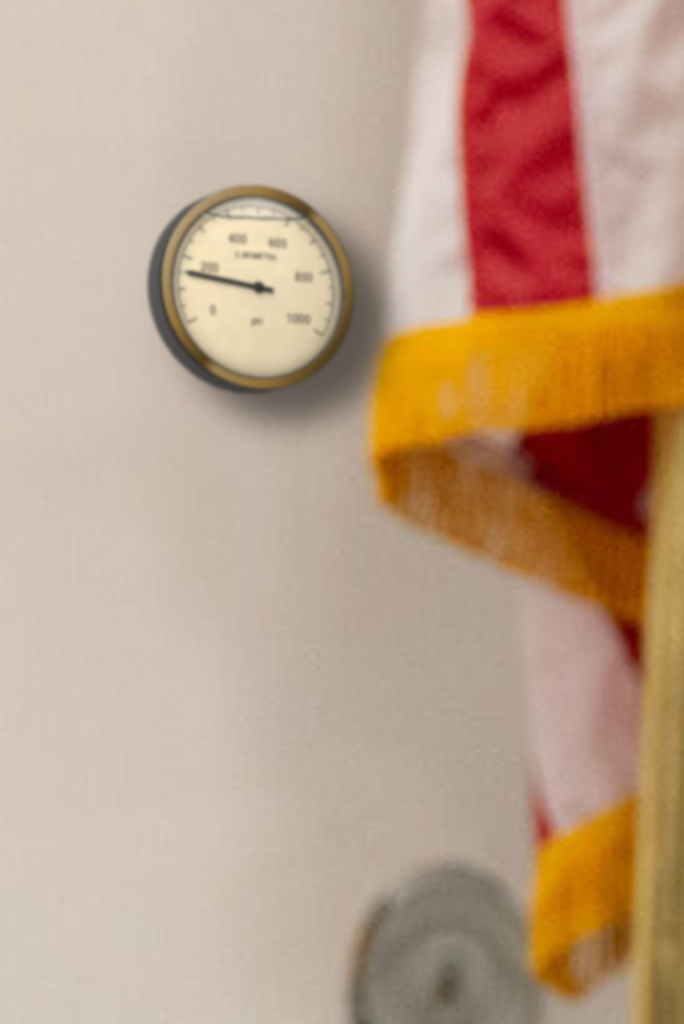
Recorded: 150,psi
